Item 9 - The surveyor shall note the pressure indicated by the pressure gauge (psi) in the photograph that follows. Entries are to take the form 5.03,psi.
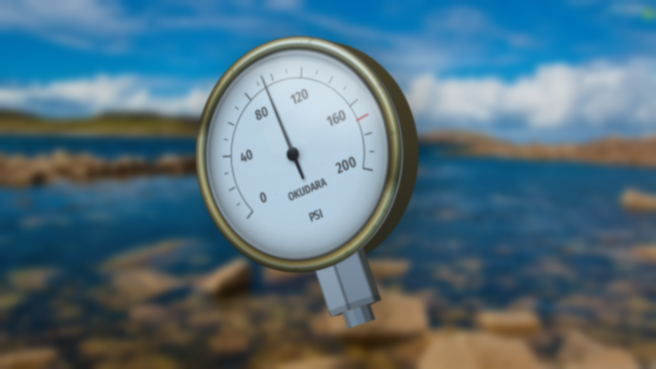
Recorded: 95,psi
